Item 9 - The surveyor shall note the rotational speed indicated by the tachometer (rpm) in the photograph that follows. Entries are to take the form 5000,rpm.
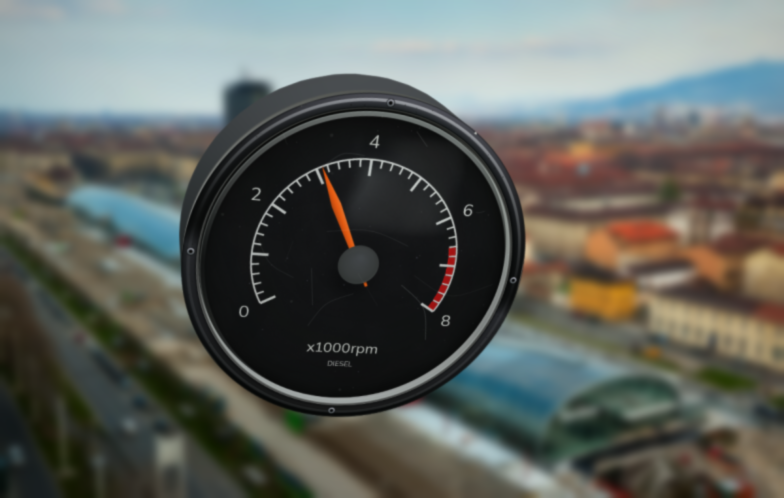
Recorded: 3100,rpm
